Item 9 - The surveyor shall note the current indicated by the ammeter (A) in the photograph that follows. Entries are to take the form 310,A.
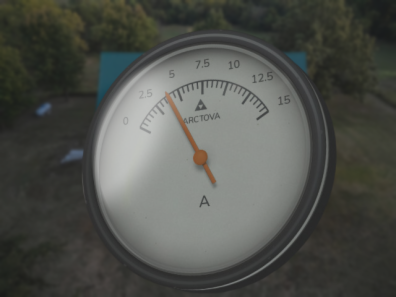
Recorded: 4,A
